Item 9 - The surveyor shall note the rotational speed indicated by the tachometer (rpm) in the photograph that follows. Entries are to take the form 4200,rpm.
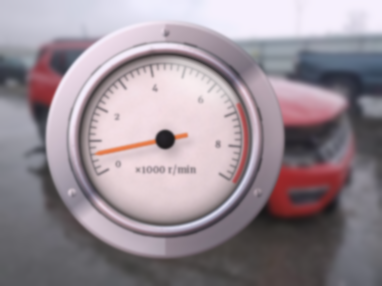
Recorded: 600,rpm
